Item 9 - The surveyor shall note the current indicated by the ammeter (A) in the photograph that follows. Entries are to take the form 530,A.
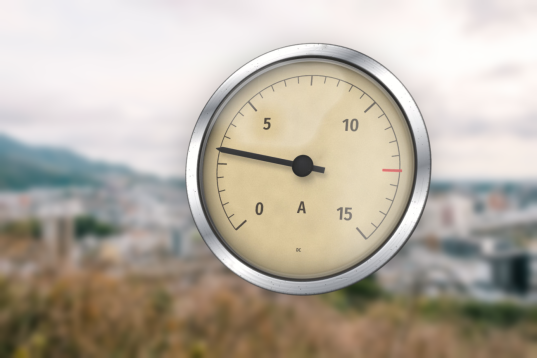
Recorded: 3,A
